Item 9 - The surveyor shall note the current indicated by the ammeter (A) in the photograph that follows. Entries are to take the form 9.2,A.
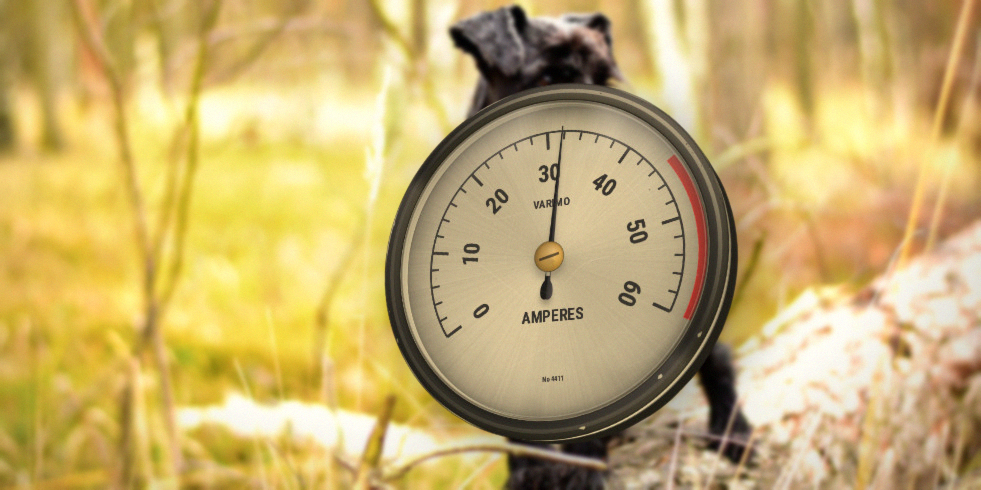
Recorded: 32,A
